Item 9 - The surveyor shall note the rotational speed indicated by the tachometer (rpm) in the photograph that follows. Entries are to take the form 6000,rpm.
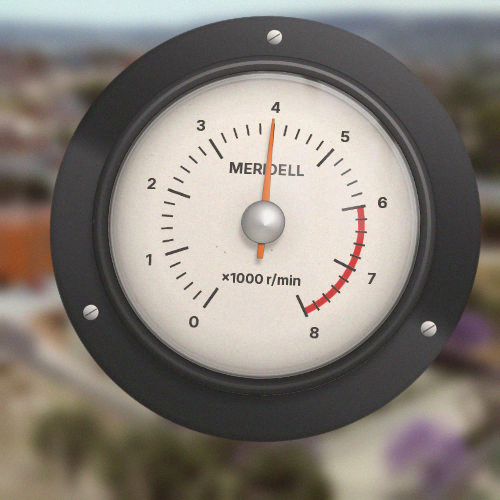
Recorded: 4000,rpm
